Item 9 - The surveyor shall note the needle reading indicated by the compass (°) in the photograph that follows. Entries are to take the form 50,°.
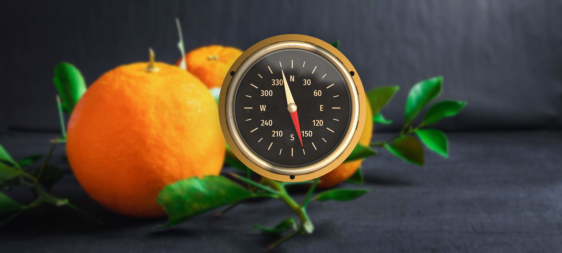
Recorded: 165,°
